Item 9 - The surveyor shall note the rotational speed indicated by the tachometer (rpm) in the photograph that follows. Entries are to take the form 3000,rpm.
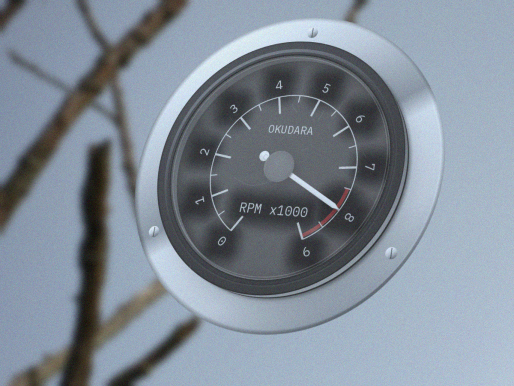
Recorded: 8000,rpm
